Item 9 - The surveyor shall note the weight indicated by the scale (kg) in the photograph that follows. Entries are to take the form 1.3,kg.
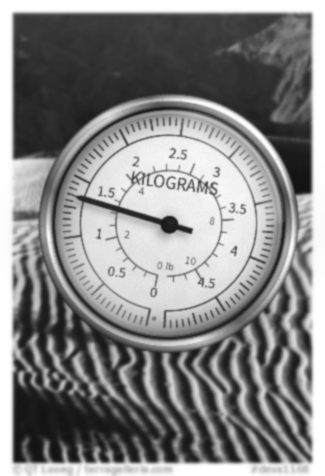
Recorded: 1.35,kg
